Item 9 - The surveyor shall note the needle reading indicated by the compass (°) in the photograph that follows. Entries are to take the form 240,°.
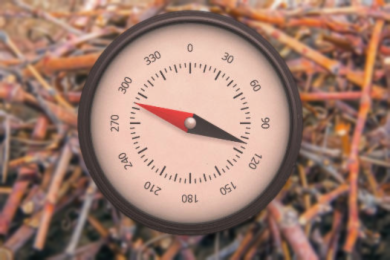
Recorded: 290,°
